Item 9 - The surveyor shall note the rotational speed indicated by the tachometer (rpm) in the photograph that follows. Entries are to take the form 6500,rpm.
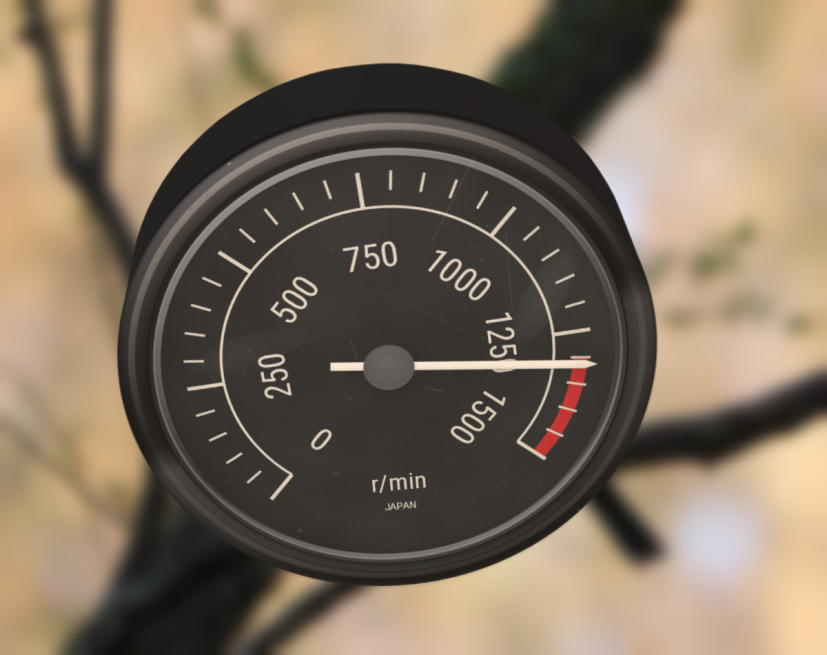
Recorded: 1300,rpm
